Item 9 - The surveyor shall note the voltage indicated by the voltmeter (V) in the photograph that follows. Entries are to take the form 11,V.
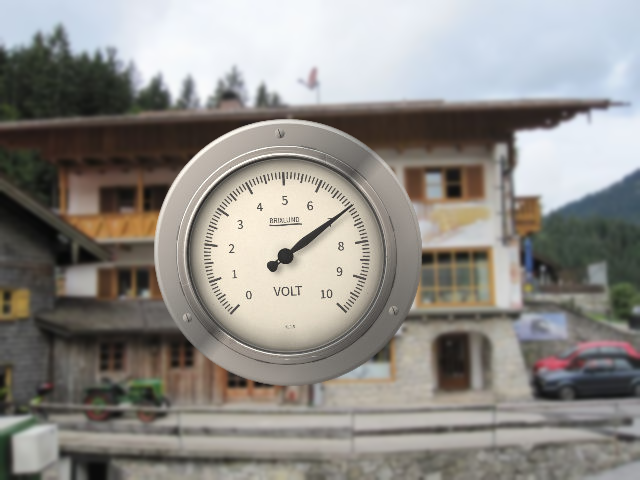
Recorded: 7,V
